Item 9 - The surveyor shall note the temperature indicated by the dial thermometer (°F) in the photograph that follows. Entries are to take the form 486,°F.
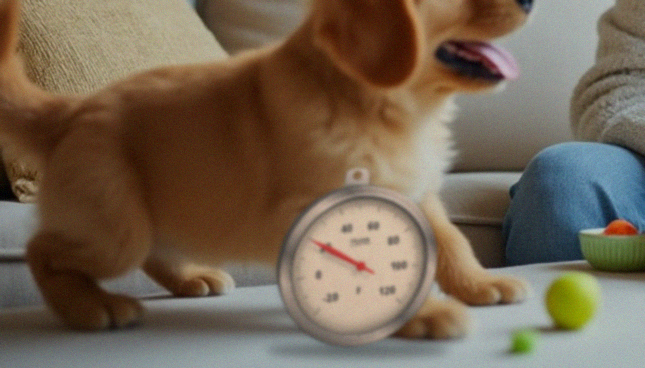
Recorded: 20,°F
